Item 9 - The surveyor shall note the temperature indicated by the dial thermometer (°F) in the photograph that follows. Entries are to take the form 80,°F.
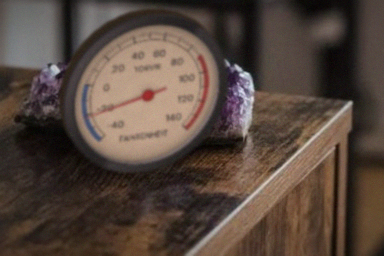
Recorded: -20,°F
